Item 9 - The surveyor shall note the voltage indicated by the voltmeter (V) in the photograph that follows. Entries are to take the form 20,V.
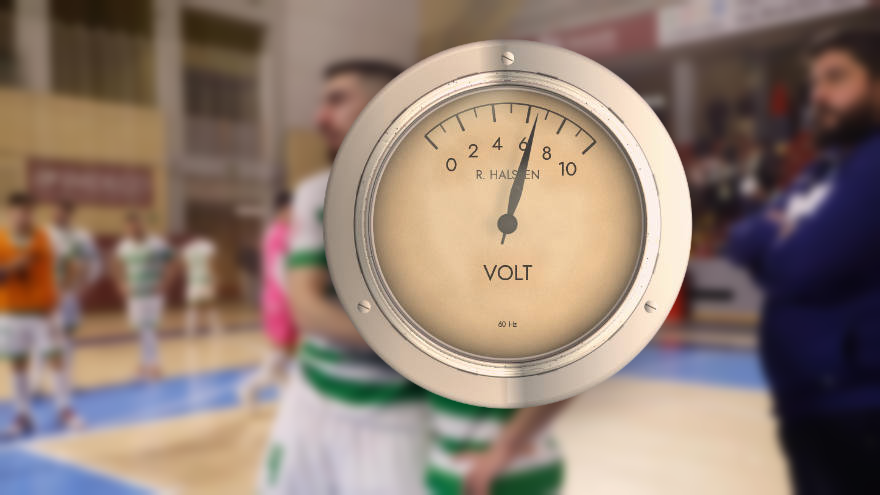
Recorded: 6.5,V
